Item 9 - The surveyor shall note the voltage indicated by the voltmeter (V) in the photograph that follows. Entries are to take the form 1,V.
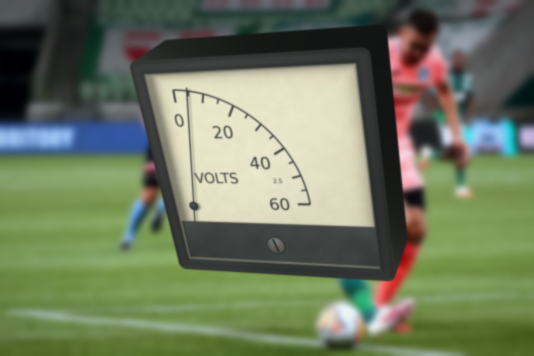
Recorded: 5,V
